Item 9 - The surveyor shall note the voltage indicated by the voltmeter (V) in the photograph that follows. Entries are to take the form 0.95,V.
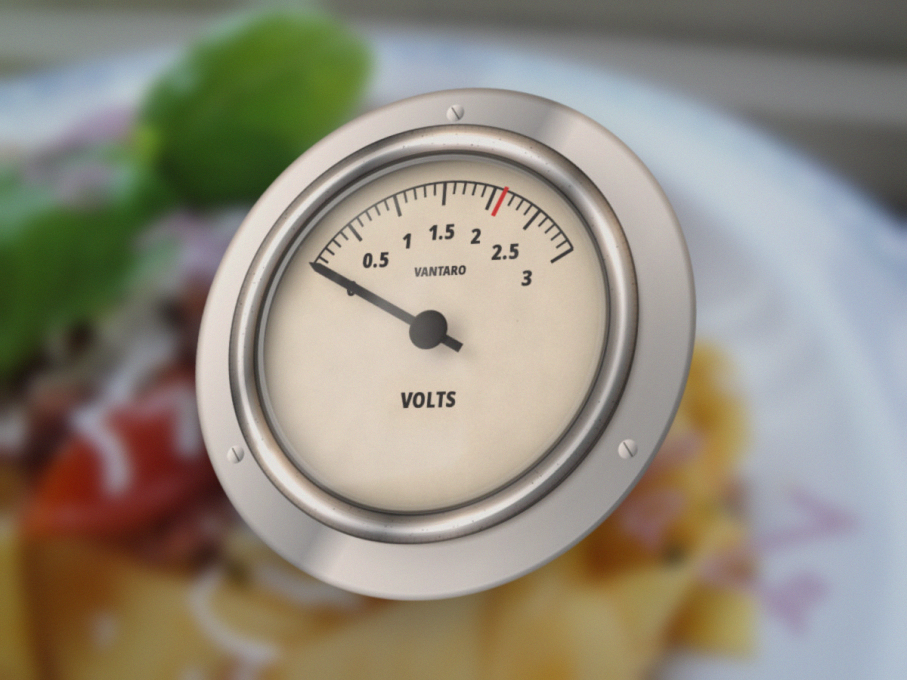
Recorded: 0,V
